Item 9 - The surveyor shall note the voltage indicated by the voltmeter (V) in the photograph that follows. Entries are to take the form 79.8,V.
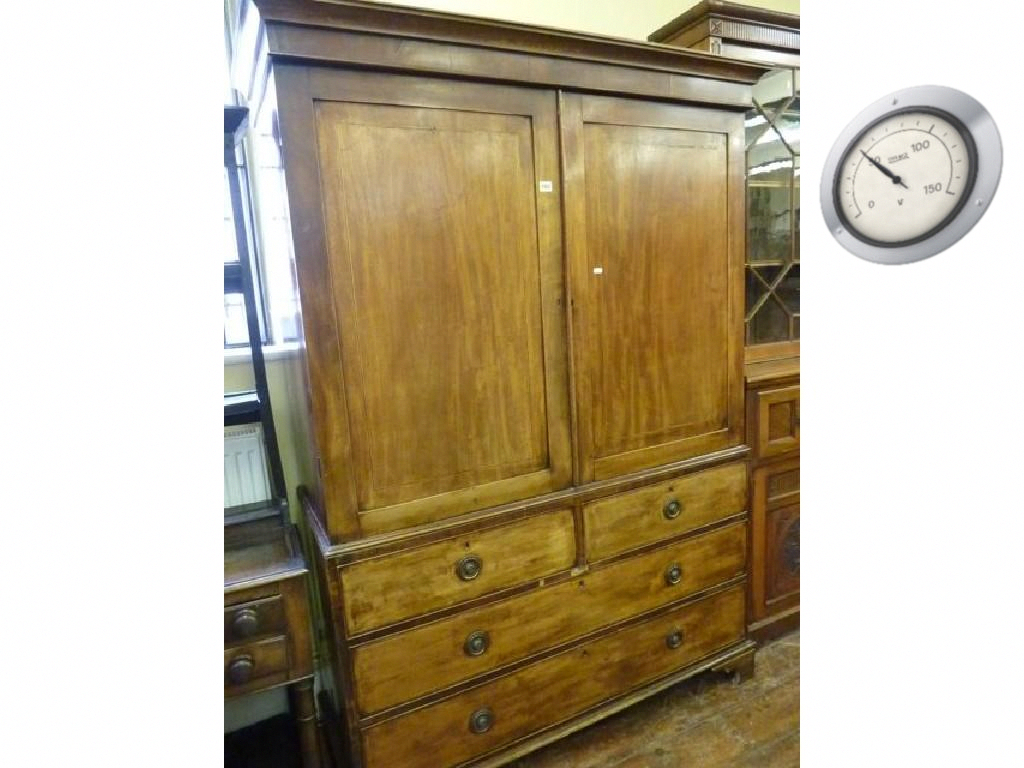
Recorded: 50,V
